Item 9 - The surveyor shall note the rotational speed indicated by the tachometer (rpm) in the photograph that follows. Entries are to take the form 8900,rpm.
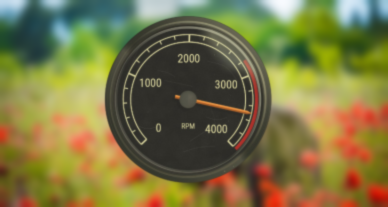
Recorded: 3500,rpm
